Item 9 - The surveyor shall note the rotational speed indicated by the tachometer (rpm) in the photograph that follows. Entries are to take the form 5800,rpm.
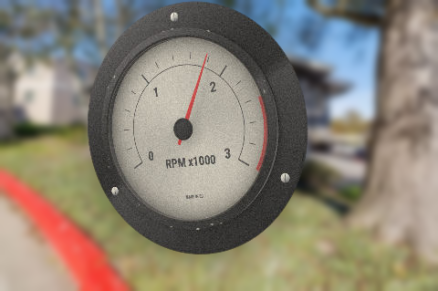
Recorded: 1800,rpm
